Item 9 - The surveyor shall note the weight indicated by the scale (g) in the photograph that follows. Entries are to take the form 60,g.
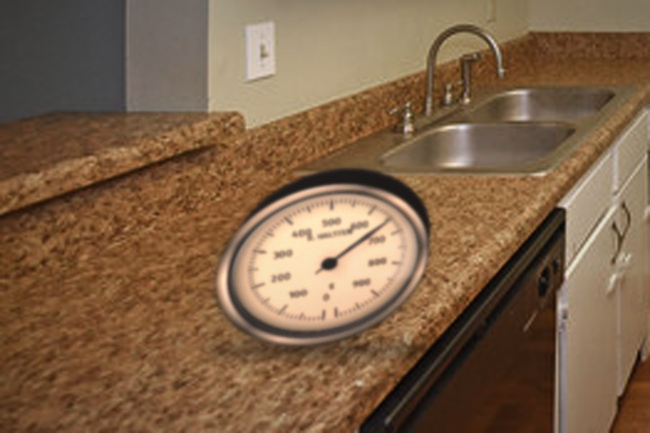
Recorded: 650,g
